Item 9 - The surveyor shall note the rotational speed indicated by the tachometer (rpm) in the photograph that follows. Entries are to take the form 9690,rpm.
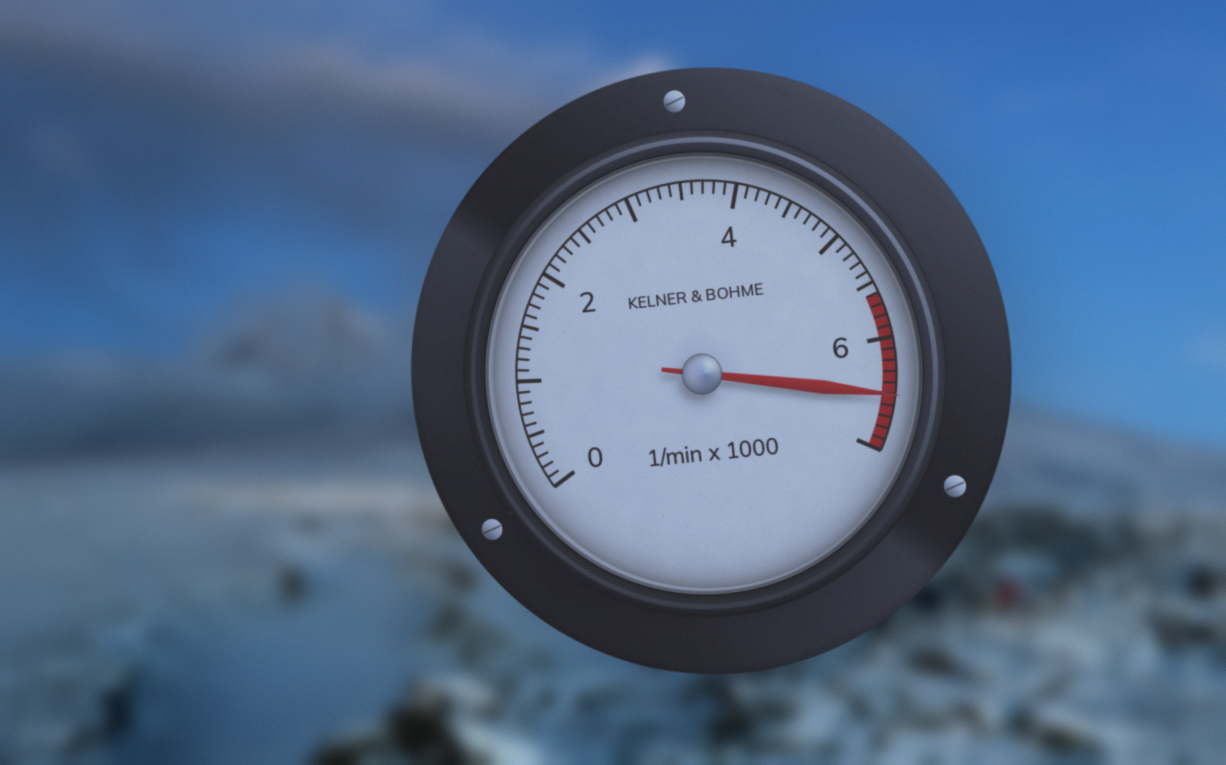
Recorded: 6500,rpm
